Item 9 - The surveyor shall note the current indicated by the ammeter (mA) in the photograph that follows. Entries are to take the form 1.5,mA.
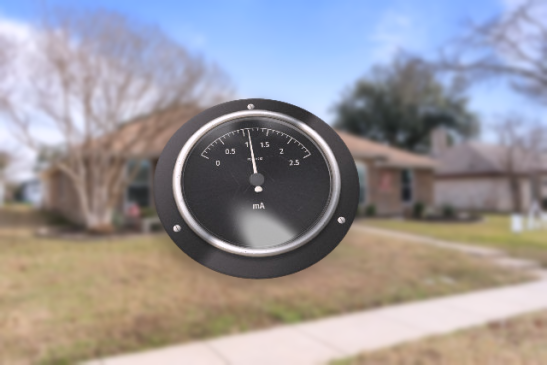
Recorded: 1.1,mA
